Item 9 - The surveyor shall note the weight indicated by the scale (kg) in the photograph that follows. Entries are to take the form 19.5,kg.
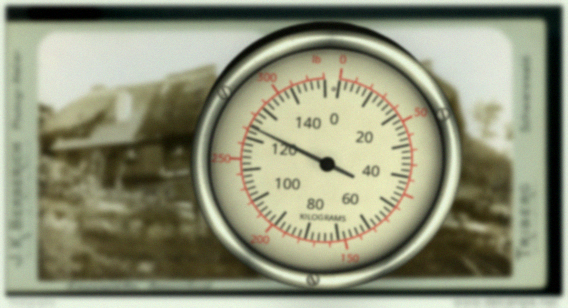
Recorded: 124,kg
